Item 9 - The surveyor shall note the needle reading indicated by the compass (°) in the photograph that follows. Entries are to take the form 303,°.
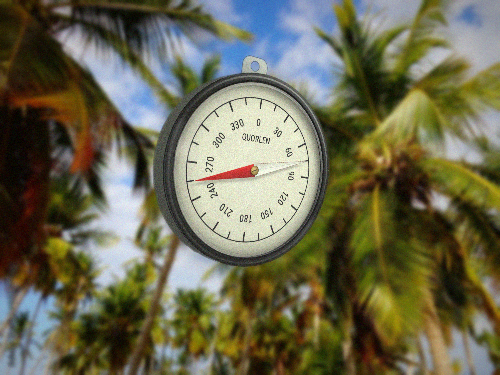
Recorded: 255,°
